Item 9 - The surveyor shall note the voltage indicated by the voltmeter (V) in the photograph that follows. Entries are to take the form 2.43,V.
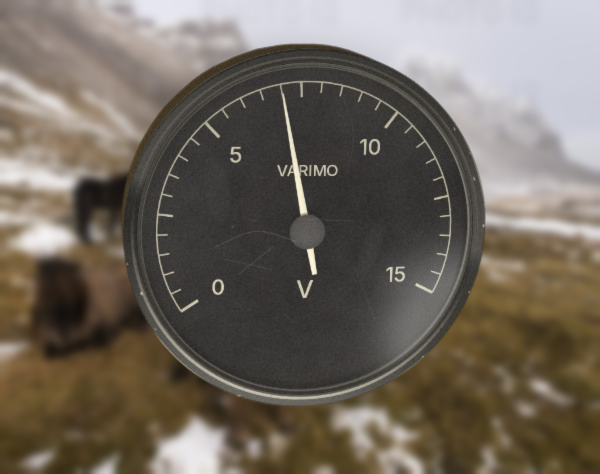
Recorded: 7,V
